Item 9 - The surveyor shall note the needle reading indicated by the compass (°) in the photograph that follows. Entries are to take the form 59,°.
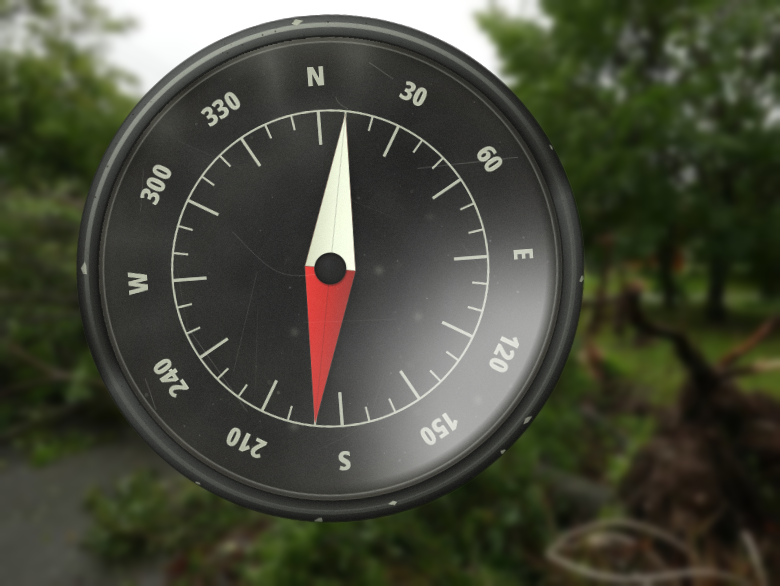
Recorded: 190,°
